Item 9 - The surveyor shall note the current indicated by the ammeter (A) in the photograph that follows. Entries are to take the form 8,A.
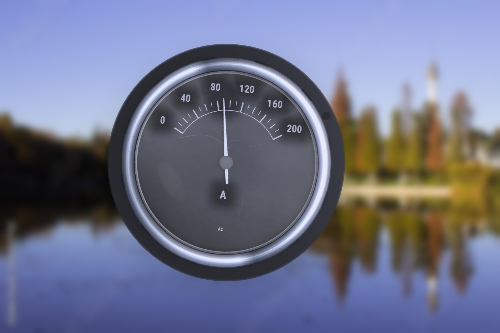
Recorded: 90,A
